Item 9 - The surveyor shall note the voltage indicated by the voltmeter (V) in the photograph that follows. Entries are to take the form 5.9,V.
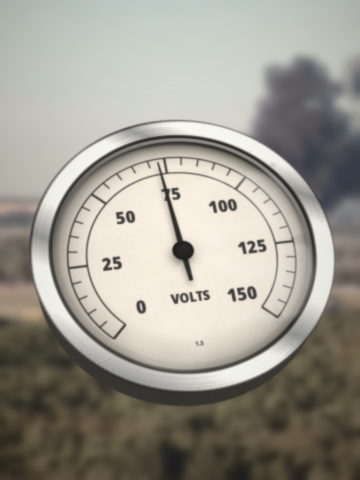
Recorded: 72.5,V
